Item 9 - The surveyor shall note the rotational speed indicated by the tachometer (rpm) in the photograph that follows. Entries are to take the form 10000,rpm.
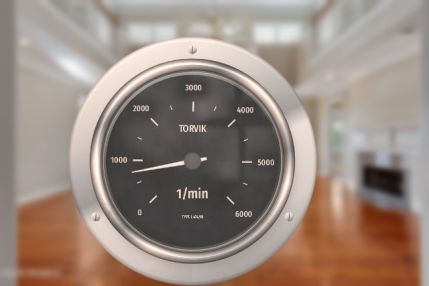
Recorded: 750,rpm
